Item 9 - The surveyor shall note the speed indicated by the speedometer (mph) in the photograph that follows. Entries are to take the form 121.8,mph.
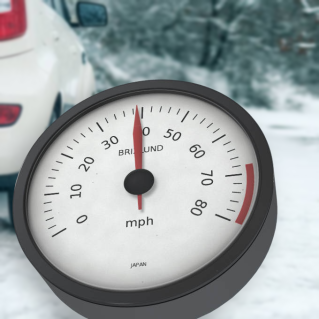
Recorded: 39,mph
